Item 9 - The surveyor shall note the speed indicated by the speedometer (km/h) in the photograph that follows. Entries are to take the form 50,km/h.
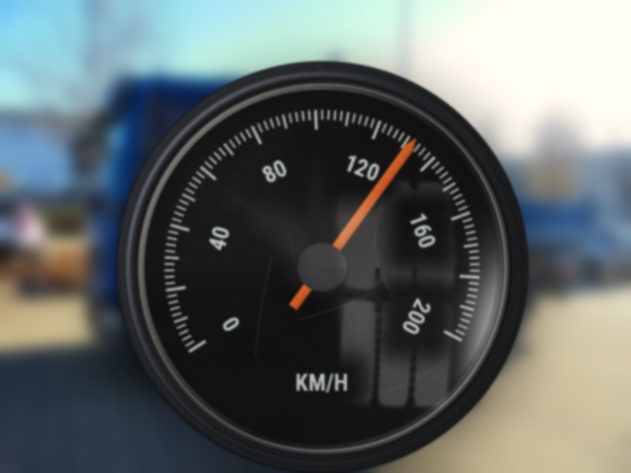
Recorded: 132,km/h
